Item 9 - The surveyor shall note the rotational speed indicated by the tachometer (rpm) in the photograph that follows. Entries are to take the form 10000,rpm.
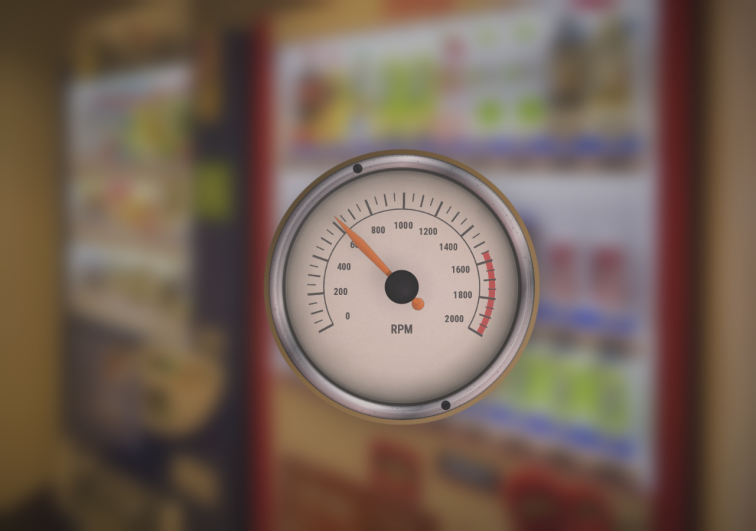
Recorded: 625,rpm
